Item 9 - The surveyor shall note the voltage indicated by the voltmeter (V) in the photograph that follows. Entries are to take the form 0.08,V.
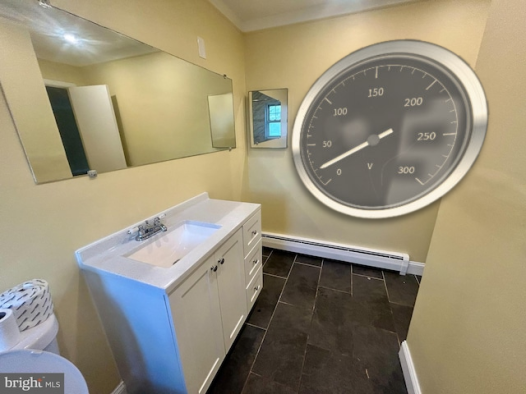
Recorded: 20,V
